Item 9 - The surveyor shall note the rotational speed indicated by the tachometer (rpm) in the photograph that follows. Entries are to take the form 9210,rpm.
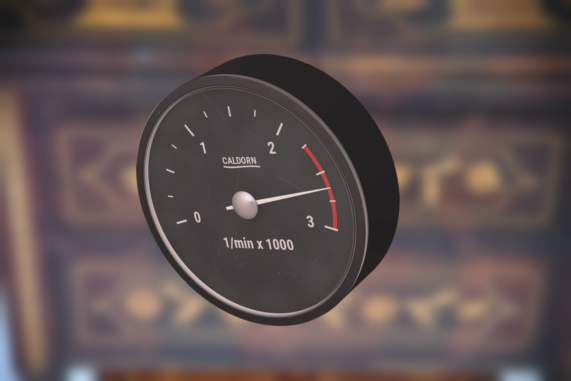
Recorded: 2625,rpm
